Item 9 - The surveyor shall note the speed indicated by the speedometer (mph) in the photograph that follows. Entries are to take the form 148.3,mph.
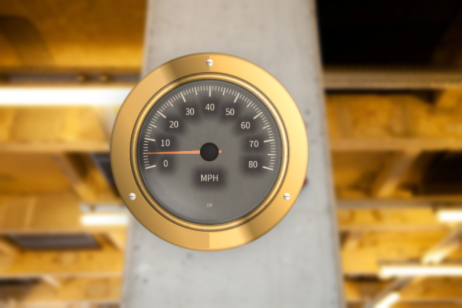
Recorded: 5,mph
